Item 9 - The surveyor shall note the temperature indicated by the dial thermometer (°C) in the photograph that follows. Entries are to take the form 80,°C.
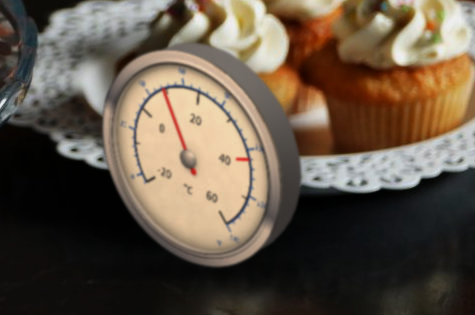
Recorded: 10,°C
